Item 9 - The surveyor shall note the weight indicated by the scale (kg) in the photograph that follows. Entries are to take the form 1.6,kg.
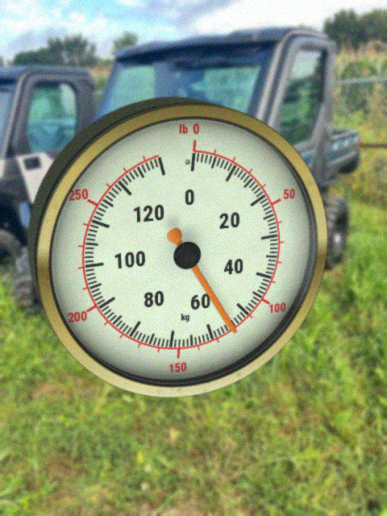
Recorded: 55,kg
